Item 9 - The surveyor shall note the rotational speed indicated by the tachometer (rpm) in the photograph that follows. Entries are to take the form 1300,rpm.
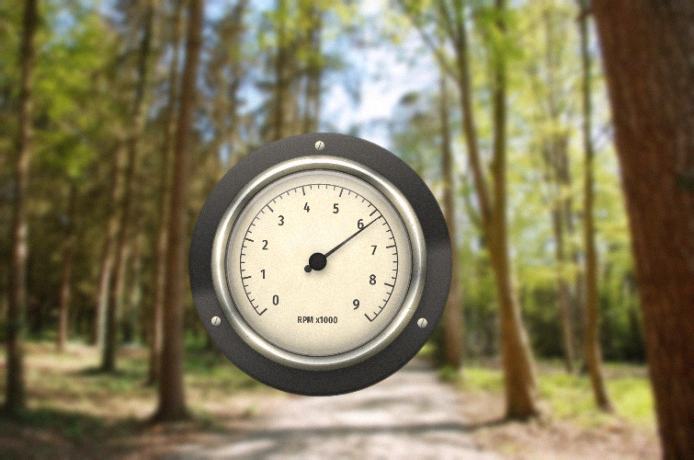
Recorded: 6200,rpm
